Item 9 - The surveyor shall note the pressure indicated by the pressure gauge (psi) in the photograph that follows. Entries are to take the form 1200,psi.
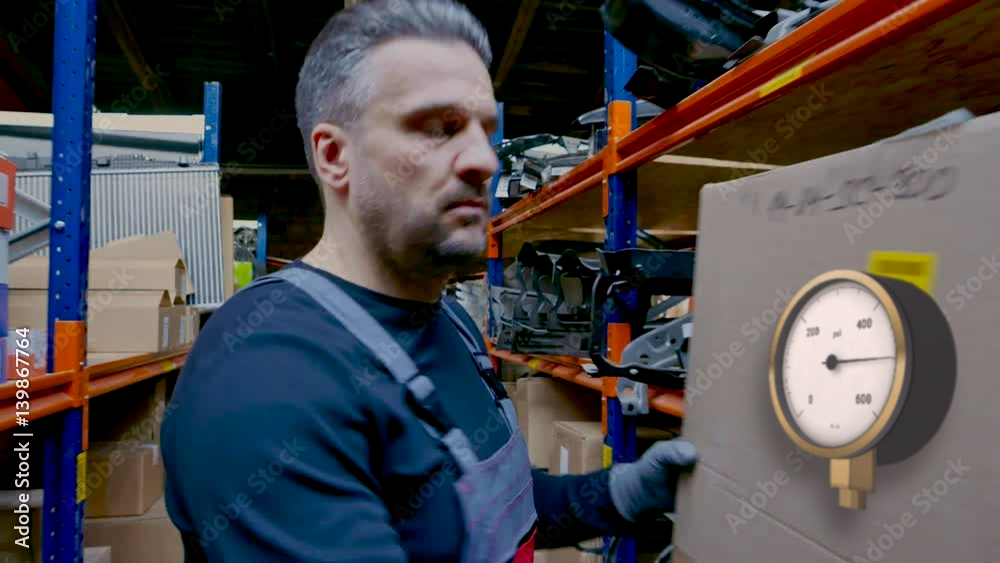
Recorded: 500,psi
